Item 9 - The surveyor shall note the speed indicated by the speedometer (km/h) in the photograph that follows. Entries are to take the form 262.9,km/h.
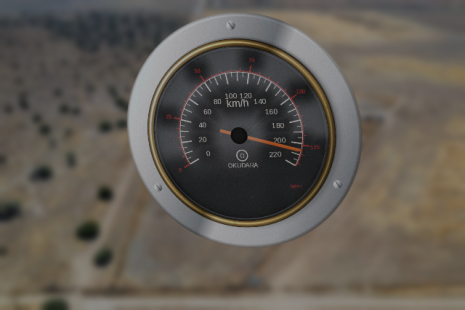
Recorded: 205,km/h
